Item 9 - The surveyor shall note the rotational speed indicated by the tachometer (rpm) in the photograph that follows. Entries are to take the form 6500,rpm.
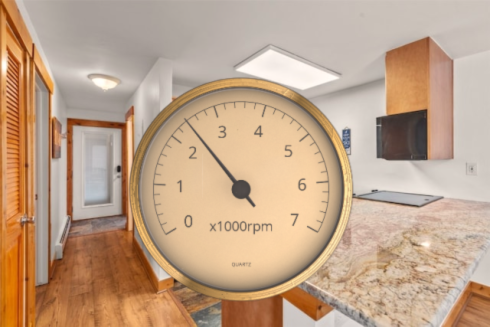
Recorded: 2400,rpm
